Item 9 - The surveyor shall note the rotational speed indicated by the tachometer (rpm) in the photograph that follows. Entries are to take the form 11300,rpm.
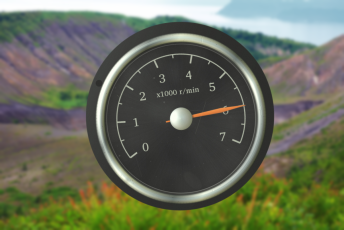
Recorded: 6000,rpm
